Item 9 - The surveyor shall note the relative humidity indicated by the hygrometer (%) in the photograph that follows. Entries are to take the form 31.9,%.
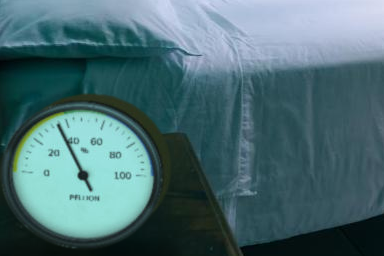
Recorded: 36,%
